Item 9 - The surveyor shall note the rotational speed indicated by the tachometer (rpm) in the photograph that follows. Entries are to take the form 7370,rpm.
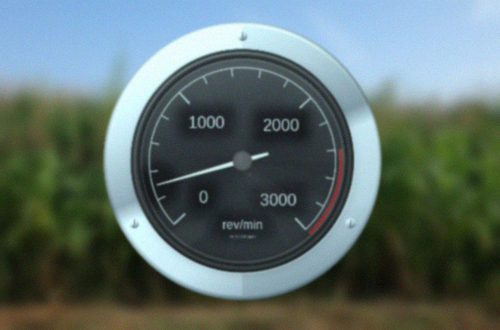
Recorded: 300,rpm
